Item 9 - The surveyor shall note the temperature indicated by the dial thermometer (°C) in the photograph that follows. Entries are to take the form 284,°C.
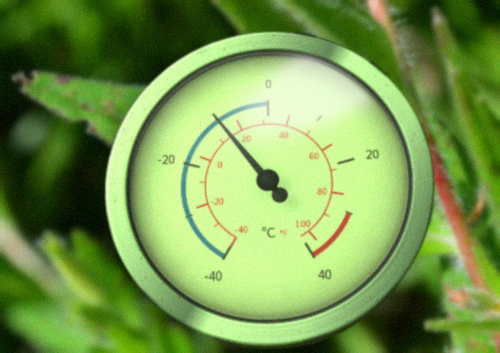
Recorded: -10,°C
